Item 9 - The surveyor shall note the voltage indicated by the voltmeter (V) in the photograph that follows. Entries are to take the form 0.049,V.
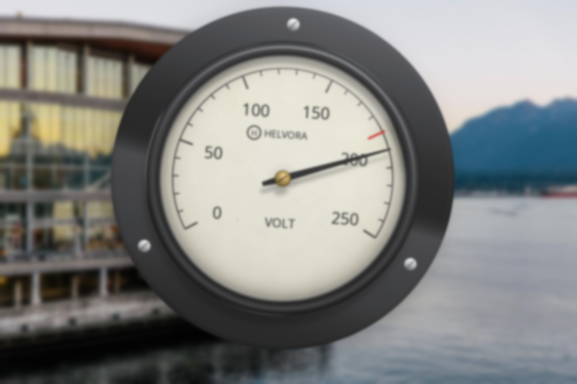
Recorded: 200,V
